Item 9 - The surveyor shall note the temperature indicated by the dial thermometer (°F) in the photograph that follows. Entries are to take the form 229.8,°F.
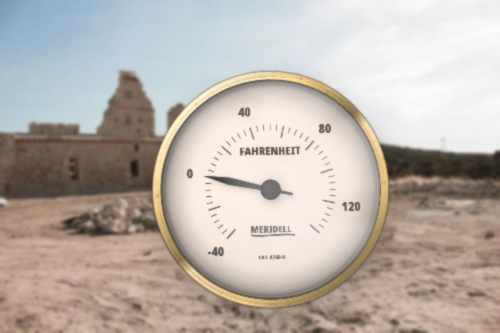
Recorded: 0,°F
